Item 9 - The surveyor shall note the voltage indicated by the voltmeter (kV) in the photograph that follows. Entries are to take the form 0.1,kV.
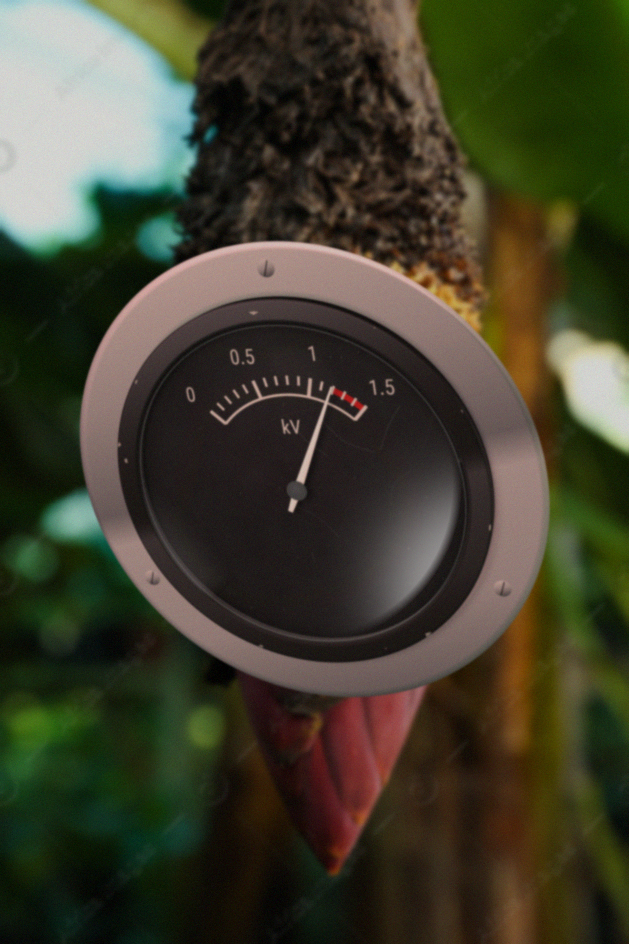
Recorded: 1.2,kV
